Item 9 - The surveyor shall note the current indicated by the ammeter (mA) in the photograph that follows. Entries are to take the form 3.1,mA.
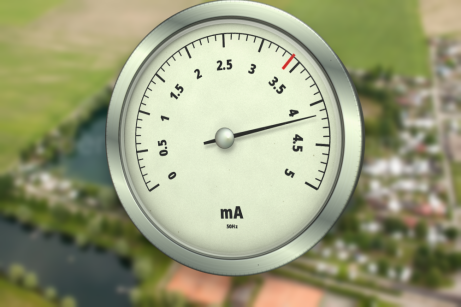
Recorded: 4.15,mA
